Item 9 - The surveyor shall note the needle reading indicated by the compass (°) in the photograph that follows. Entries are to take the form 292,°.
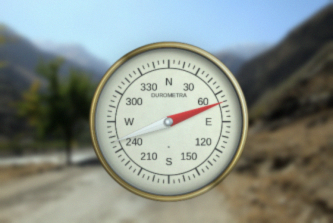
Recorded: 70,°
